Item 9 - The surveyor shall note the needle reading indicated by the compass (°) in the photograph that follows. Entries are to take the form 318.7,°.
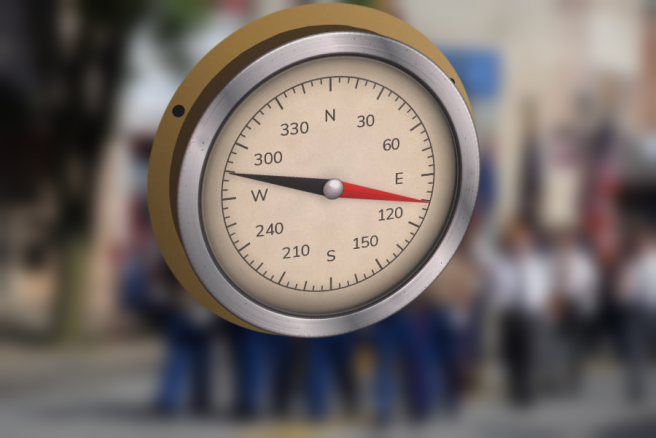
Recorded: 105,°
